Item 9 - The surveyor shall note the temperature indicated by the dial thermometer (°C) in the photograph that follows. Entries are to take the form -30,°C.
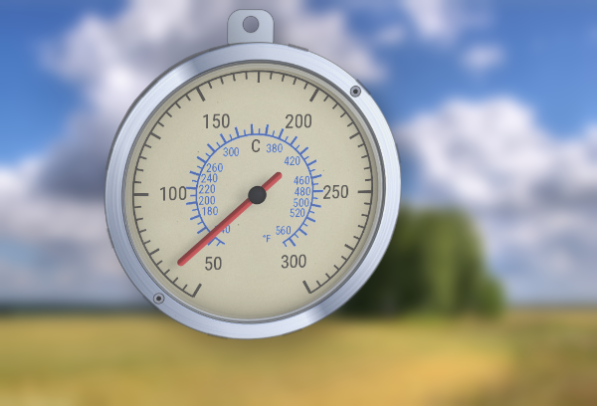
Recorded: 65,°C
